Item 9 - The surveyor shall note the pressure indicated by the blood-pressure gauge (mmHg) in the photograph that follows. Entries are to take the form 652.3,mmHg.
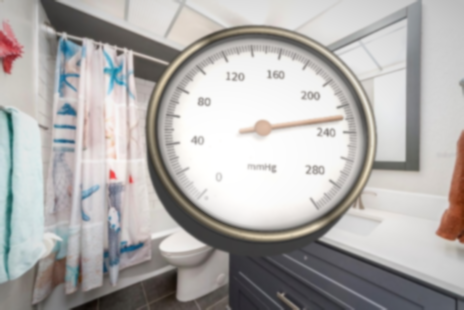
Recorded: 230,mmHg
